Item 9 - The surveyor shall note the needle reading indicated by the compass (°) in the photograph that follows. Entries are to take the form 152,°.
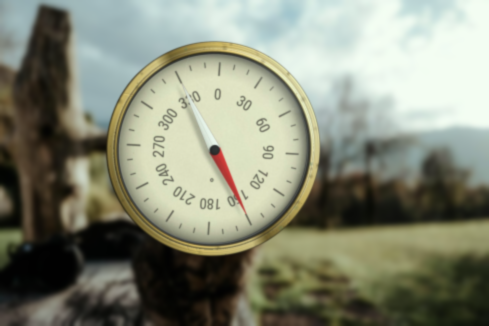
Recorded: 150,°
